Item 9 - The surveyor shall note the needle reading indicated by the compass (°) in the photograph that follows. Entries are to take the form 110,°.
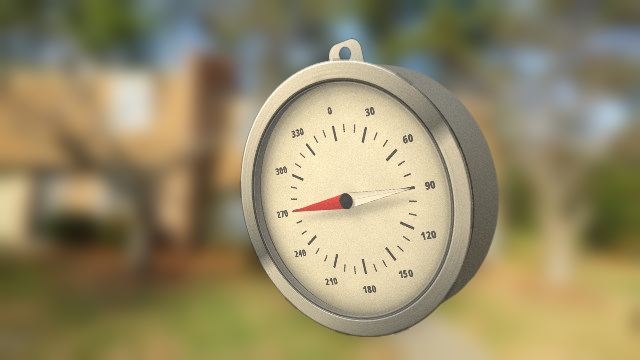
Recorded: 270,°
